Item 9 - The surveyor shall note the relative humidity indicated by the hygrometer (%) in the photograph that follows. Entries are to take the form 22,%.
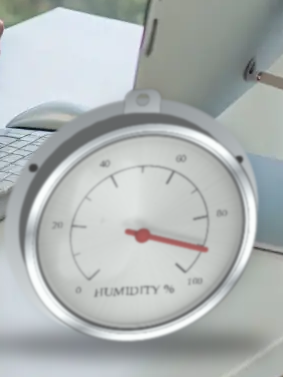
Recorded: 90,%
